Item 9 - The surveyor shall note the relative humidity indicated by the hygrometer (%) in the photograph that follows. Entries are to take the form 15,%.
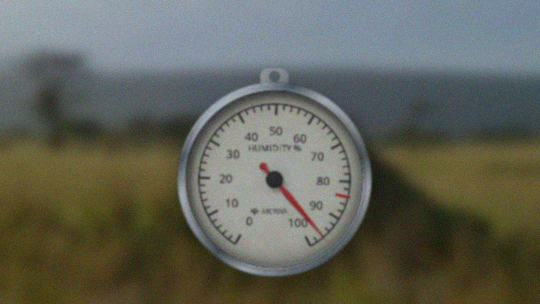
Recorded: 96,%
